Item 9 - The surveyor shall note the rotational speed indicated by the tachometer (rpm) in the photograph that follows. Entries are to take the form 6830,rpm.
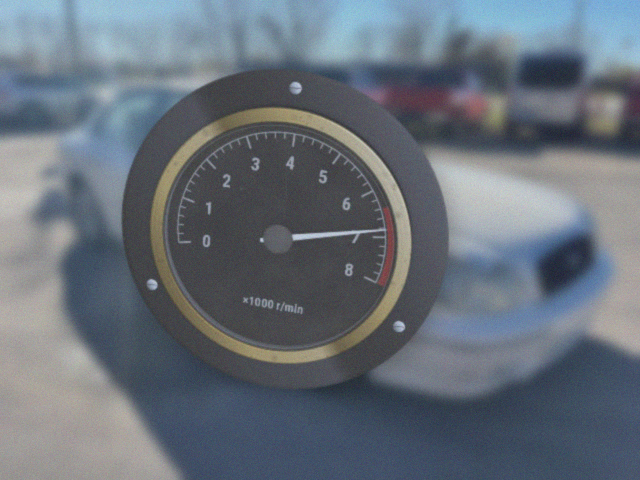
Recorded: 6800,rpm
